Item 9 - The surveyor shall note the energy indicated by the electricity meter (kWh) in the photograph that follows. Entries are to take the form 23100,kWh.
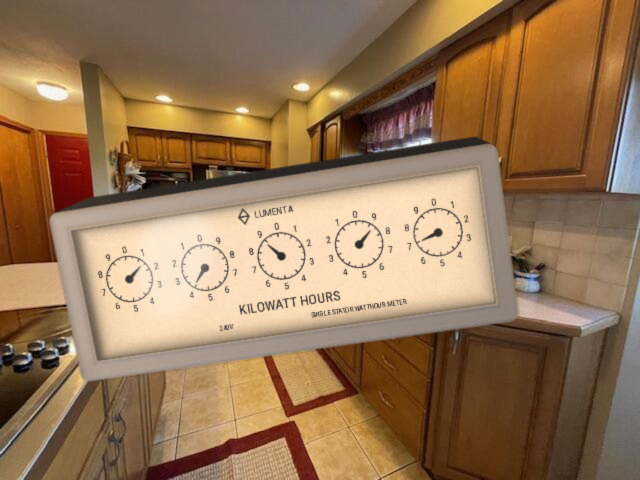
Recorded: 13887,kWh
